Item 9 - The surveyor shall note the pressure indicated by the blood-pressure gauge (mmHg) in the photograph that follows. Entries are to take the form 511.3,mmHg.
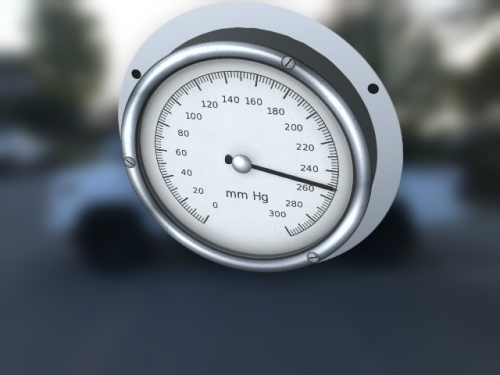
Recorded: 250,mmHg
